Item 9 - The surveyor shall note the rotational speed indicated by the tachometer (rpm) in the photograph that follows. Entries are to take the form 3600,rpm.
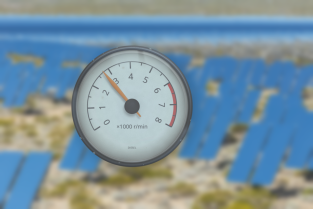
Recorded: 2750,rpm
